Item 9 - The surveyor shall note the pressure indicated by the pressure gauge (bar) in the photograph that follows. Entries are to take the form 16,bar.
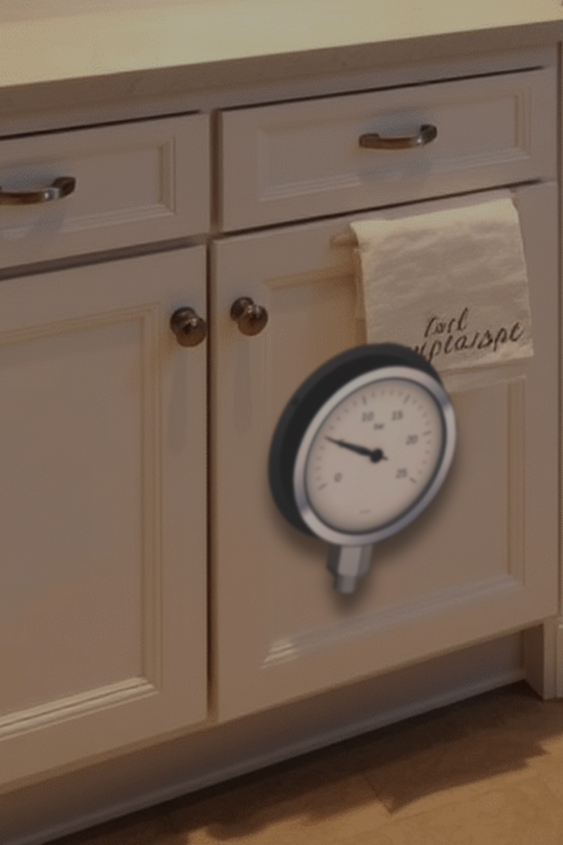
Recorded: 5,bar
